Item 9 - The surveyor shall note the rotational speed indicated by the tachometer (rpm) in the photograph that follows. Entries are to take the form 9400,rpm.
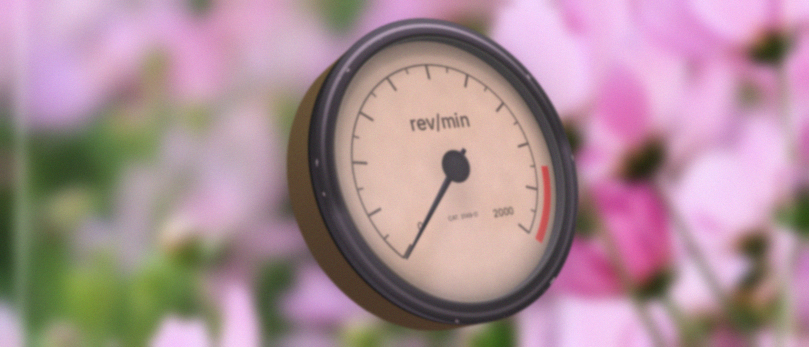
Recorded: 0,rpm
